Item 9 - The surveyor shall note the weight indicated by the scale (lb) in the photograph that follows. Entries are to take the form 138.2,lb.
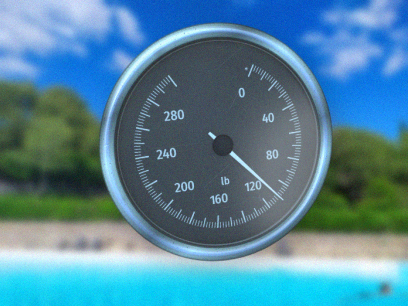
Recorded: 110,lb
